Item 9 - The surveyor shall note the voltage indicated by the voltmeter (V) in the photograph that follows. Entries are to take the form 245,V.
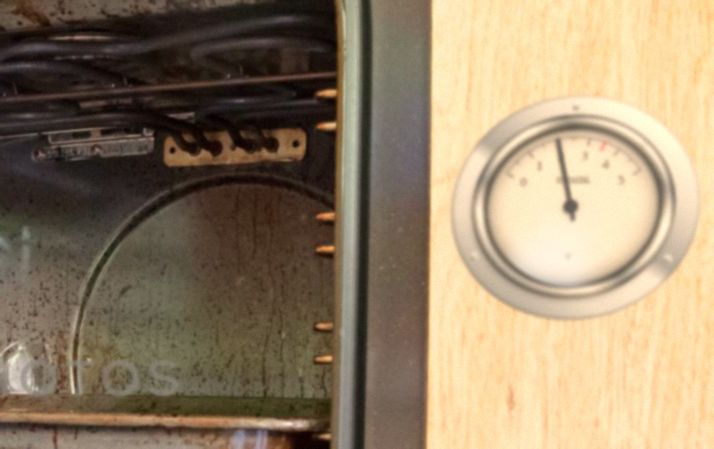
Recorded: 2,V
